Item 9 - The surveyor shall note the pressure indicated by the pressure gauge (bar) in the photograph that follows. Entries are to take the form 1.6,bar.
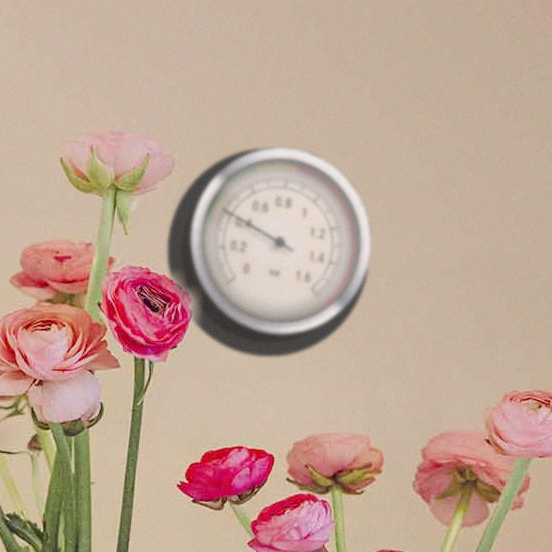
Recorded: 0.4,bar
